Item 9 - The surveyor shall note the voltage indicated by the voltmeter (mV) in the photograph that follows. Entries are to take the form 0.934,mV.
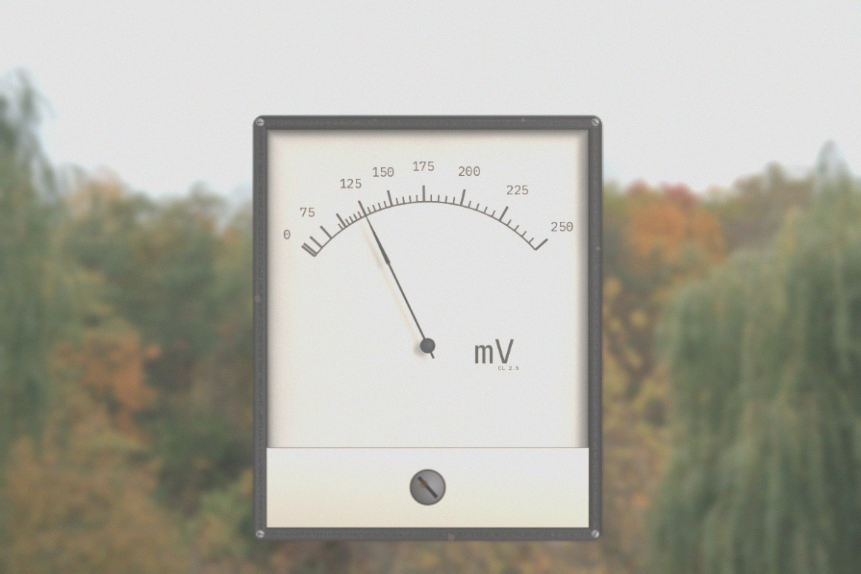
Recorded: 125,mV
